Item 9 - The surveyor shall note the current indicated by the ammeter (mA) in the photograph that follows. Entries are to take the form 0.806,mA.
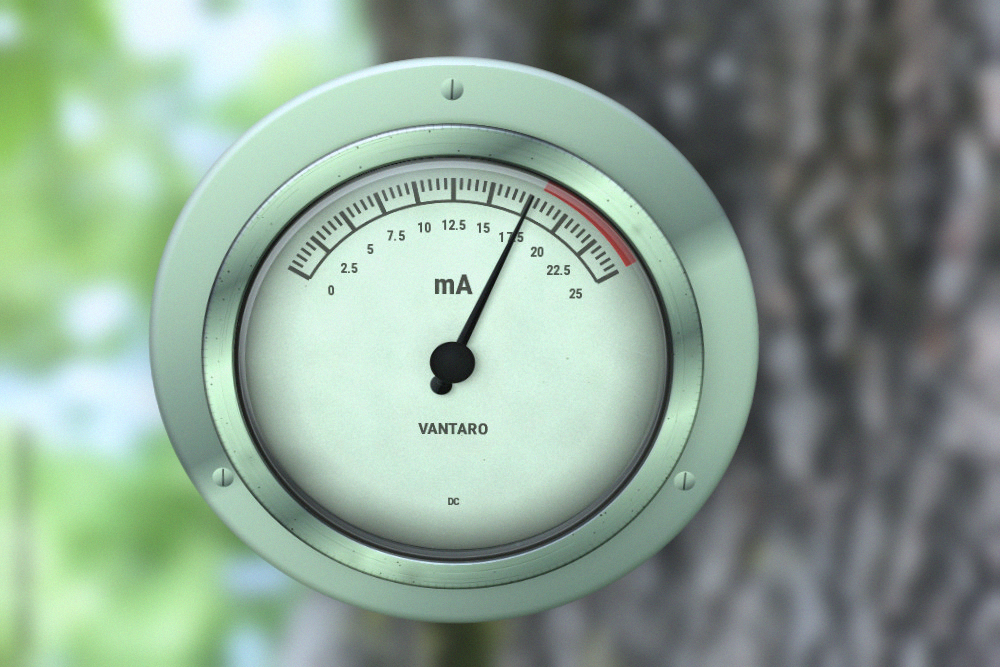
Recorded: 17.5,mA
